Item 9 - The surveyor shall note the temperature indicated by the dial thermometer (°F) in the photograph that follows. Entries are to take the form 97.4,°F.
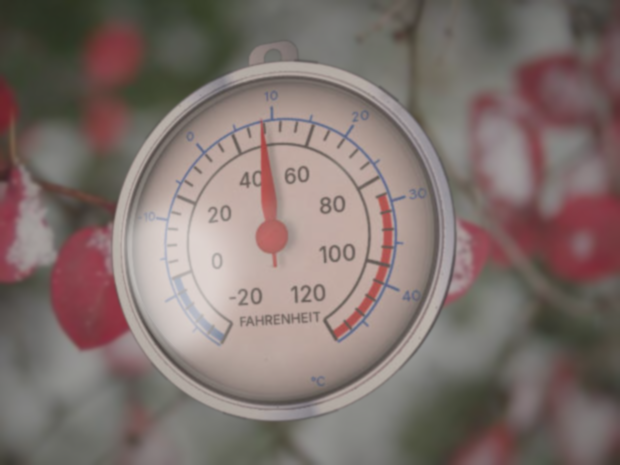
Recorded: 48,°F
